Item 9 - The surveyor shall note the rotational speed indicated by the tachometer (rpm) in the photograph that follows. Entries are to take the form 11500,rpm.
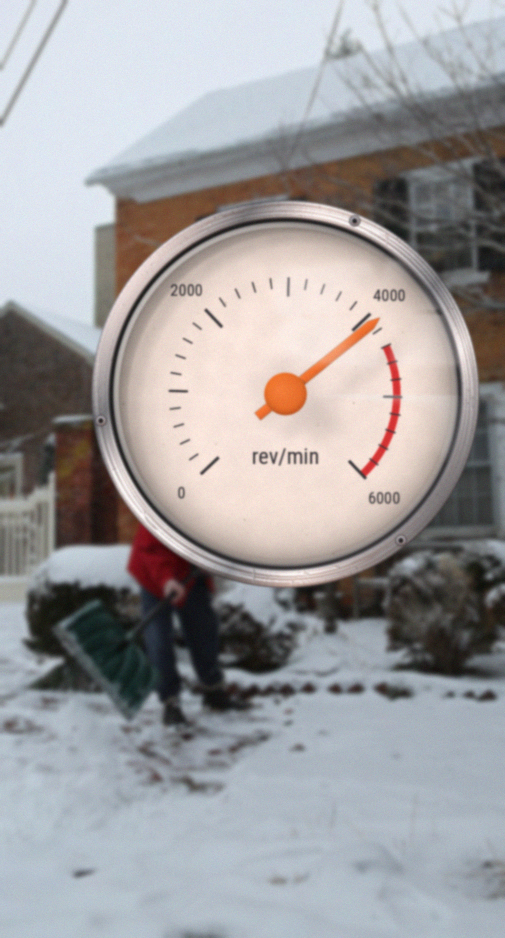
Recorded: 4100,rpm
